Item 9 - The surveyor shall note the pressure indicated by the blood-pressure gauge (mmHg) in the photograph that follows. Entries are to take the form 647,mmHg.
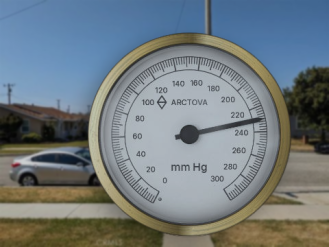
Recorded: 230,mmHg
